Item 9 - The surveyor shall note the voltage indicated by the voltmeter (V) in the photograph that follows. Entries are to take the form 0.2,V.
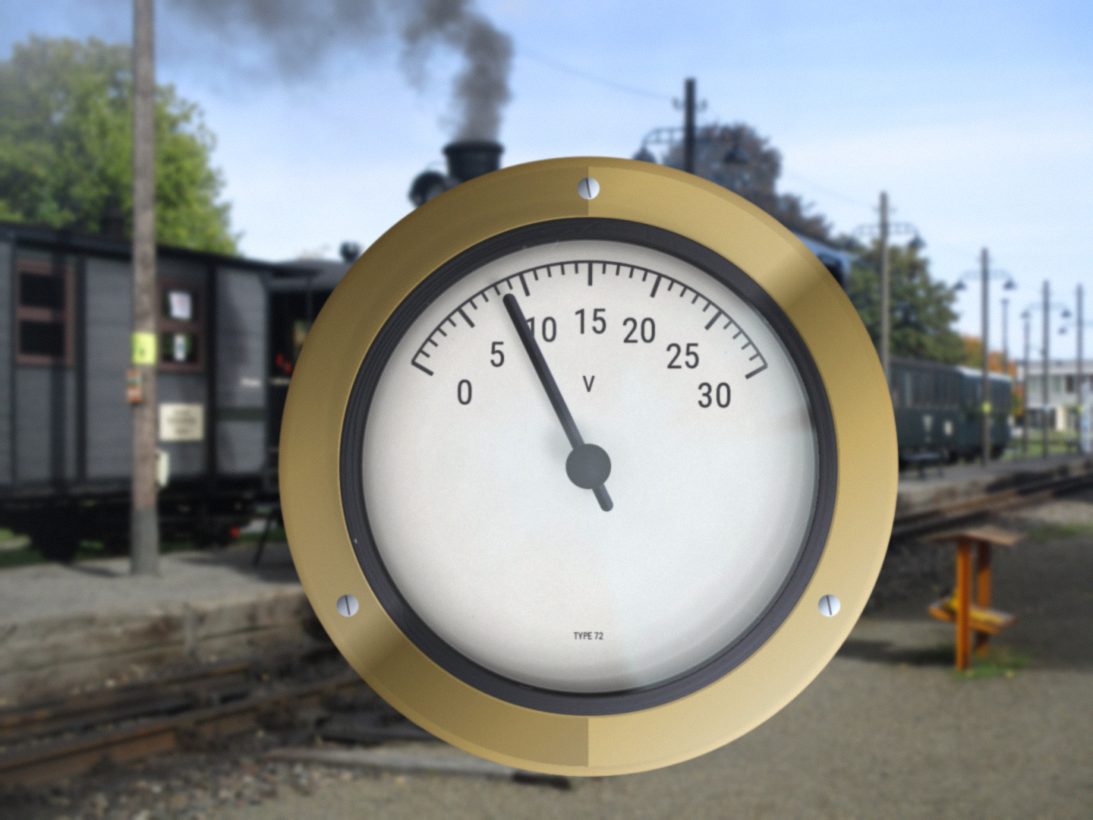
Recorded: 8.5,V
